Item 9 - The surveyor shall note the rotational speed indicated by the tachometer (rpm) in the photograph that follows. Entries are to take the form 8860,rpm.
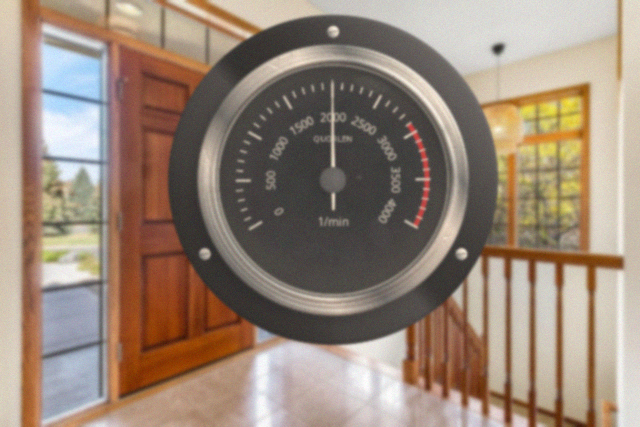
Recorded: 2000,rpm
